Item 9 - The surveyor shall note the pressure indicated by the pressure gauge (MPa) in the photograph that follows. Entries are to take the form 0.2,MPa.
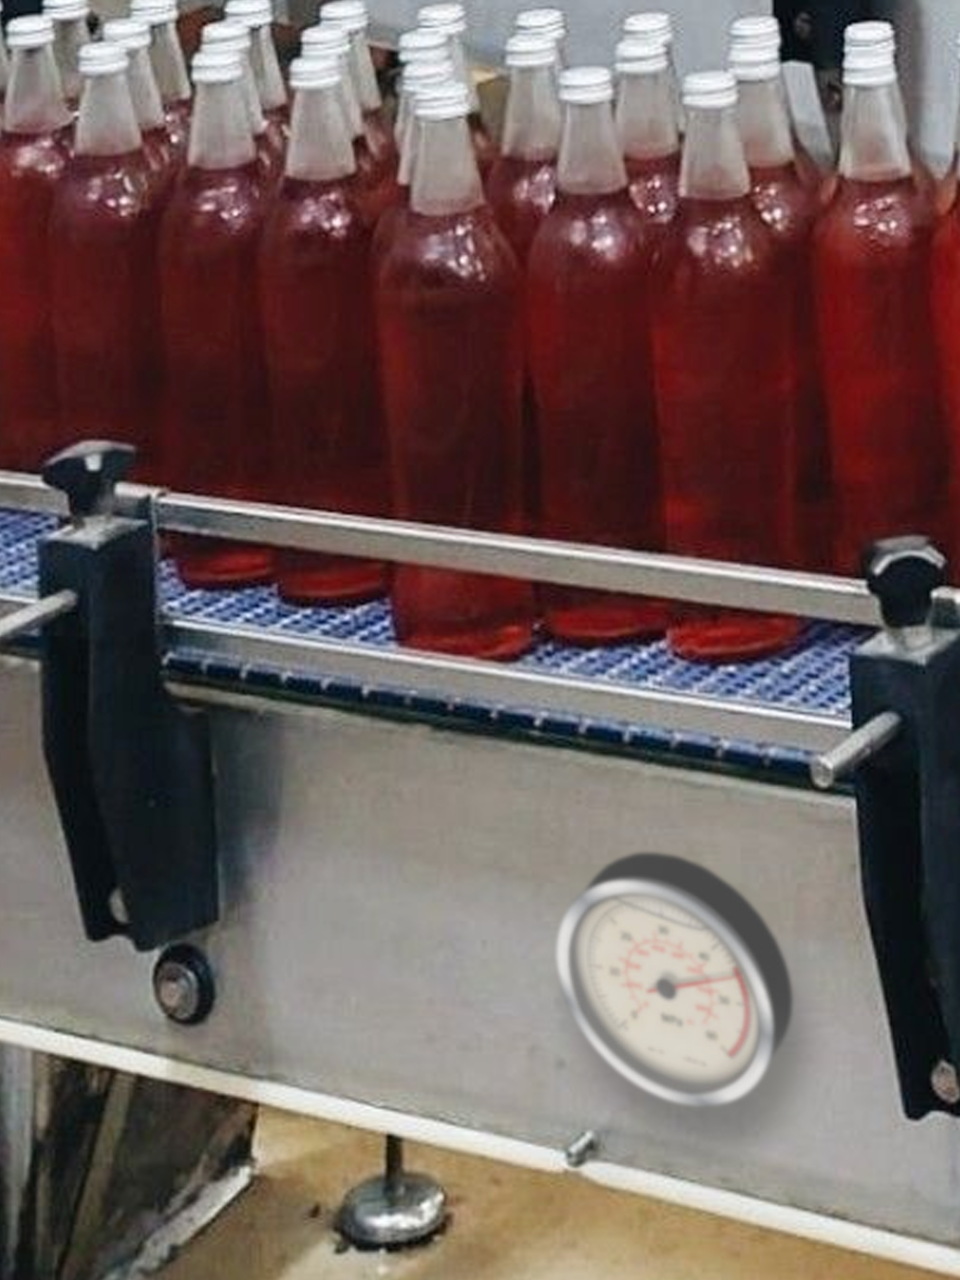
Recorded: 45,MPa
